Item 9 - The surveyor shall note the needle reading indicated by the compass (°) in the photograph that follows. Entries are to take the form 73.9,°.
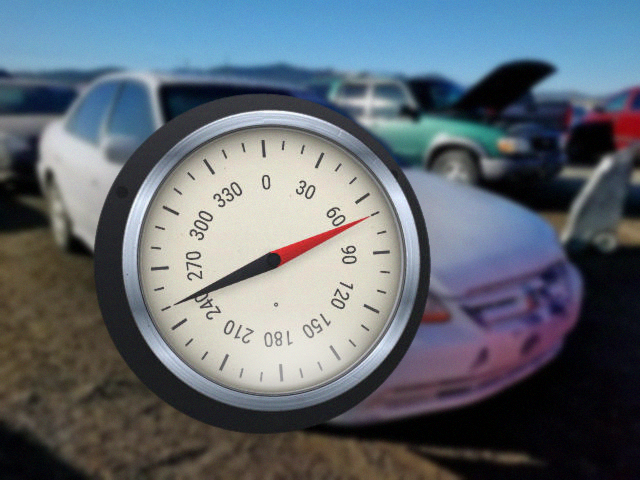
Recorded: 70,°
